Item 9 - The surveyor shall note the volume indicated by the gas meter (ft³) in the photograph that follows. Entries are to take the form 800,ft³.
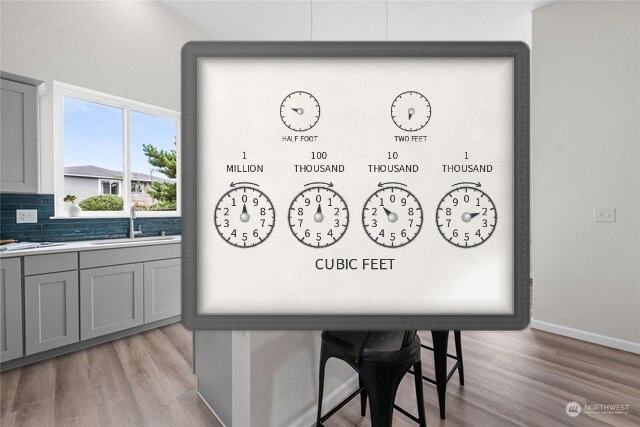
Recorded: 1200,ft³
